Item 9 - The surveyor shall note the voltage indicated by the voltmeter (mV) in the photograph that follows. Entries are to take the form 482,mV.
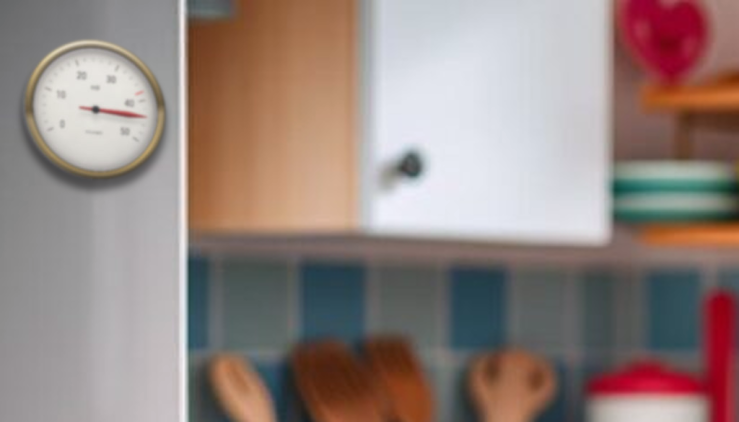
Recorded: 44,mV
